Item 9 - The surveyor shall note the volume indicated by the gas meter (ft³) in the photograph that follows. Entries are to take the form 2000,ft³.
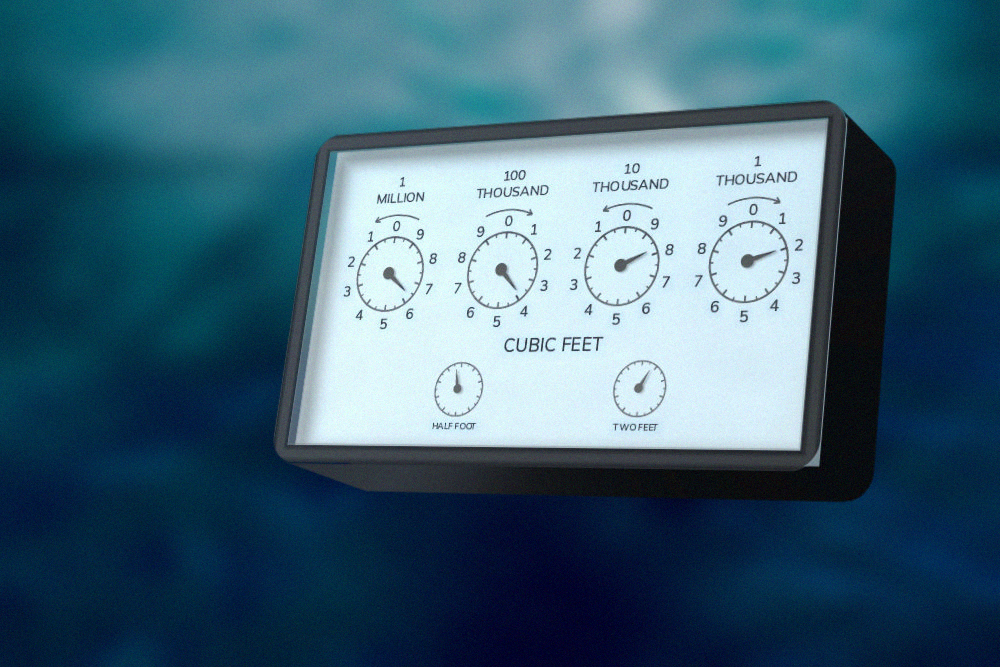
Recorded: 638200,ft³
